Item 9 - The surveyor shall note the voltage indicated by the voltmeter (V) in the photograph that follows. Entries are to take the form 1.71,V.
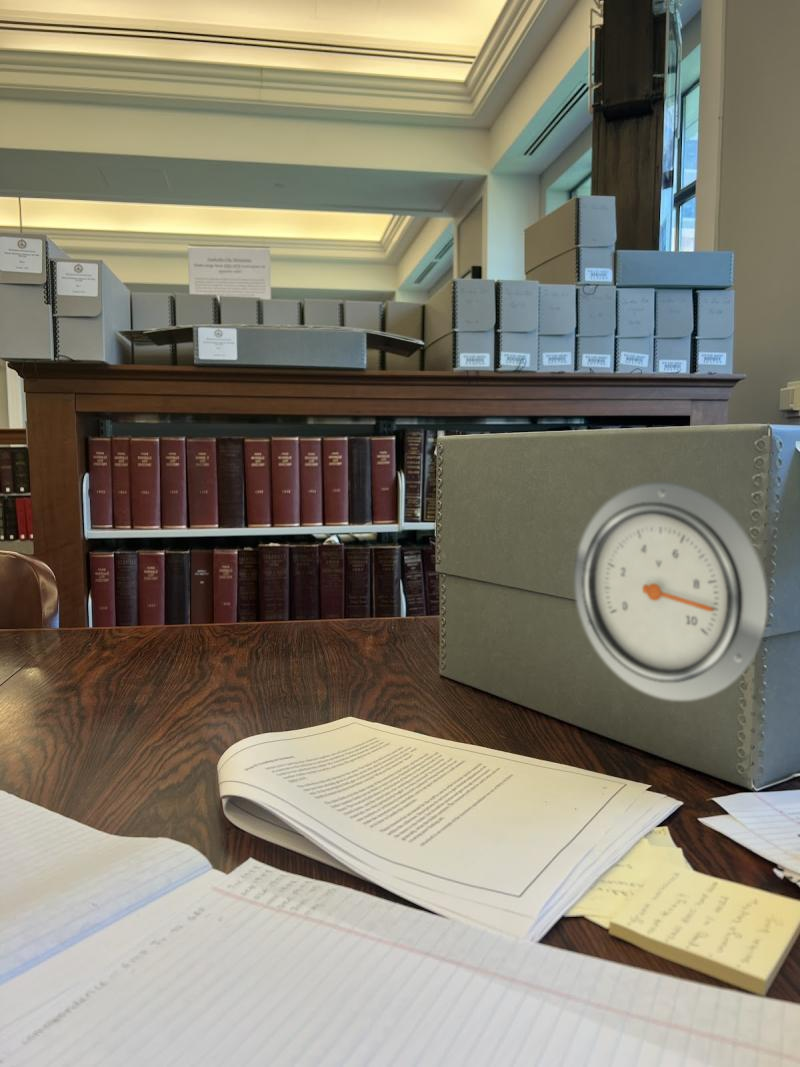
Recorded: 9,V
